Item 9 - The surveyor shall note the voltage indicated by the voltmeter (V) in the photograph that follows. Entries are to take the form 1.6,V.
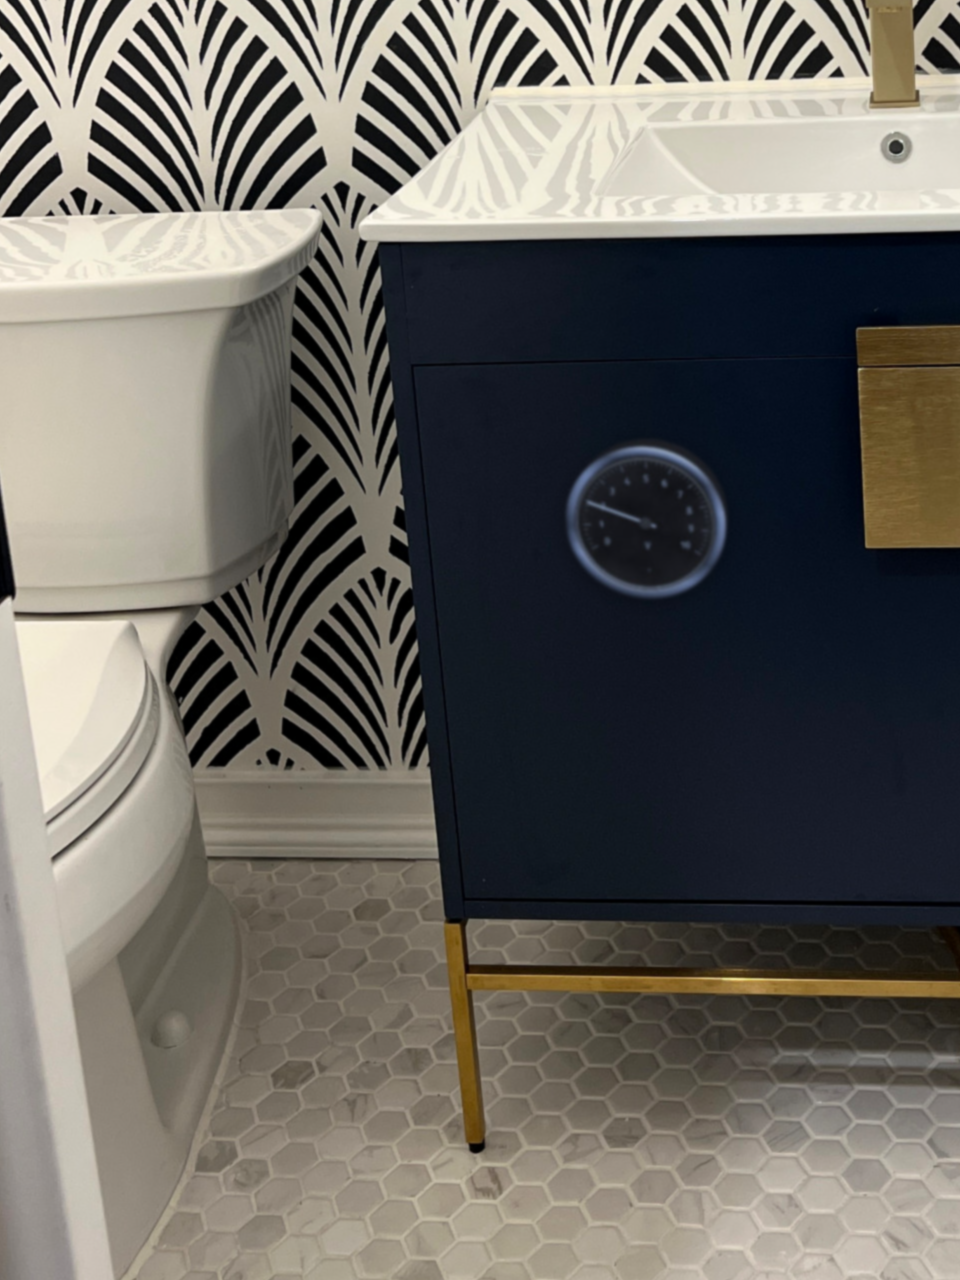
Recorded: 2,V
